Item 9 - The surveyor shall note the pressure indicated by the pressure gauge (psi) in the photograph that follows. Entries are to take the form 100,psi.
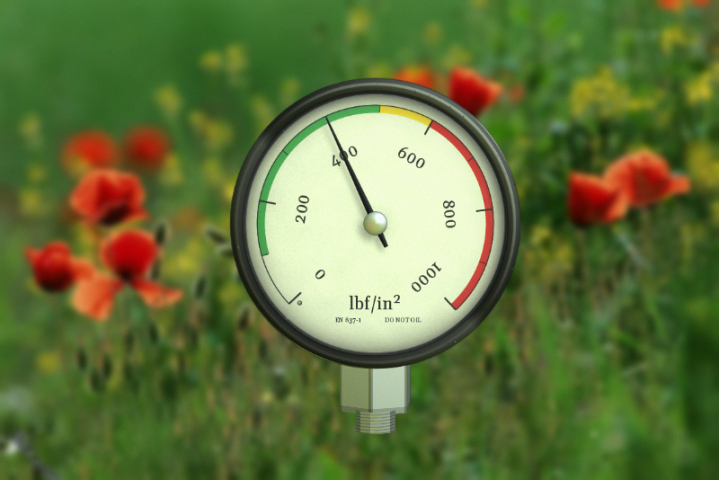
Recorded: 400,psi
